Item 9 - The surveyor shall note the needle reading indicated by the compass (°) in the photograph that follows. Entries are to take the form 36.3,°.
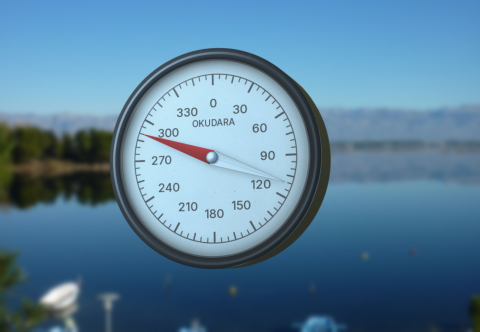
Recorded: 290,°
